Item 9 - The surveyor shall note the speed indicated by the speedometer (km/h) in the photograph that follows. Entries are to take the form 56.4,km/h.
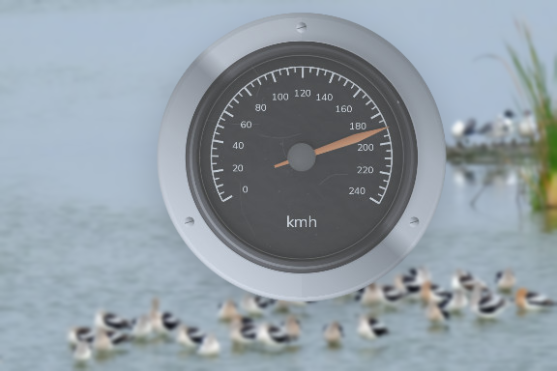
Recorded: 190,km/h
